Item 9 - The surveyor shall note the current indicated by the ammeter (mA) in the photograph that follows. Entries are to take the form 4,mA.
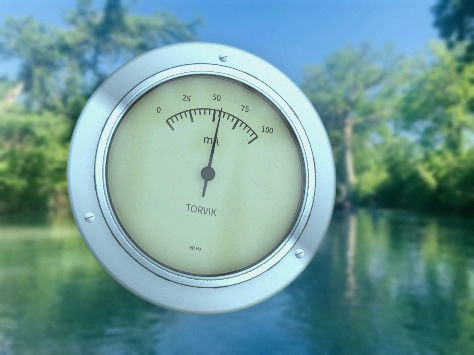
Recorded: 55,mA
